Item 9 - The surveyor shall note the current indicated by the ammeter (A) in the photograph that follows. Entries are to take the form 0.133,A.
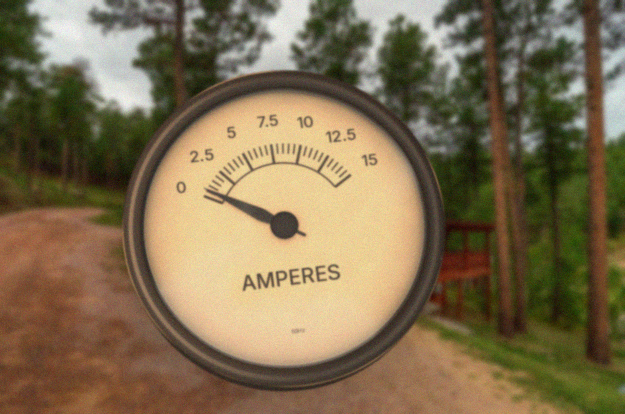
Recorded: 0.5,A
